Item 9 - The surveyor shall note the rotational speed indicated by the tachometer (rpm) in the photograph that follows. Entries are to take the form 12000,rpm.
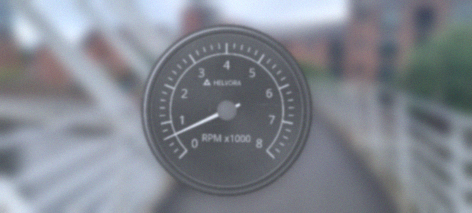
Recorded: 600,rpm
